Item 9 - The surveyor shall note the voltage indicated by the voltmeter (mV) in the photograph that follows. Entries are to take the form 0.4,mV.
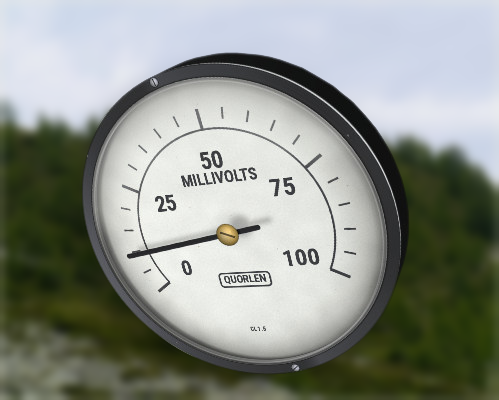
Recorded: 10,mV
